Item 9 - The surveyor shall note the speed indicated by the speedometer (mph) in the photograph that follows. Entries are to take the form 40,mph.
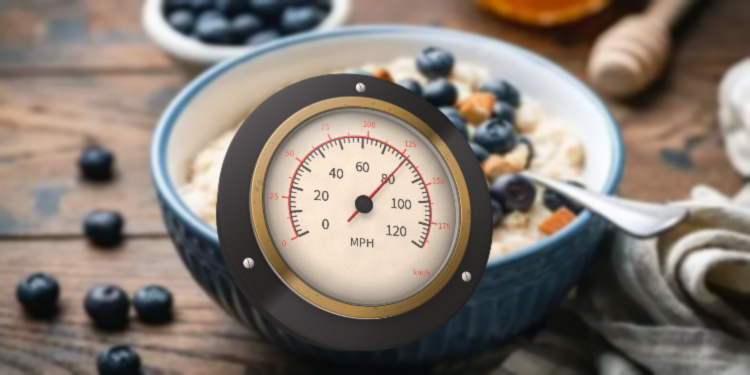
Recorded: 80,mph
